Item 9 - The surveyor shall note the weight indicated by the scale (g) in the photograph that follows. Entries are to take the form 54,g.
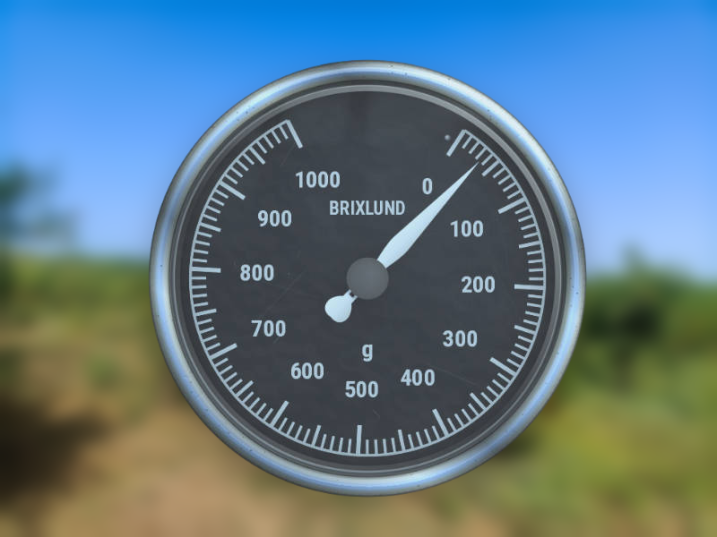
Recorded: 35,g
